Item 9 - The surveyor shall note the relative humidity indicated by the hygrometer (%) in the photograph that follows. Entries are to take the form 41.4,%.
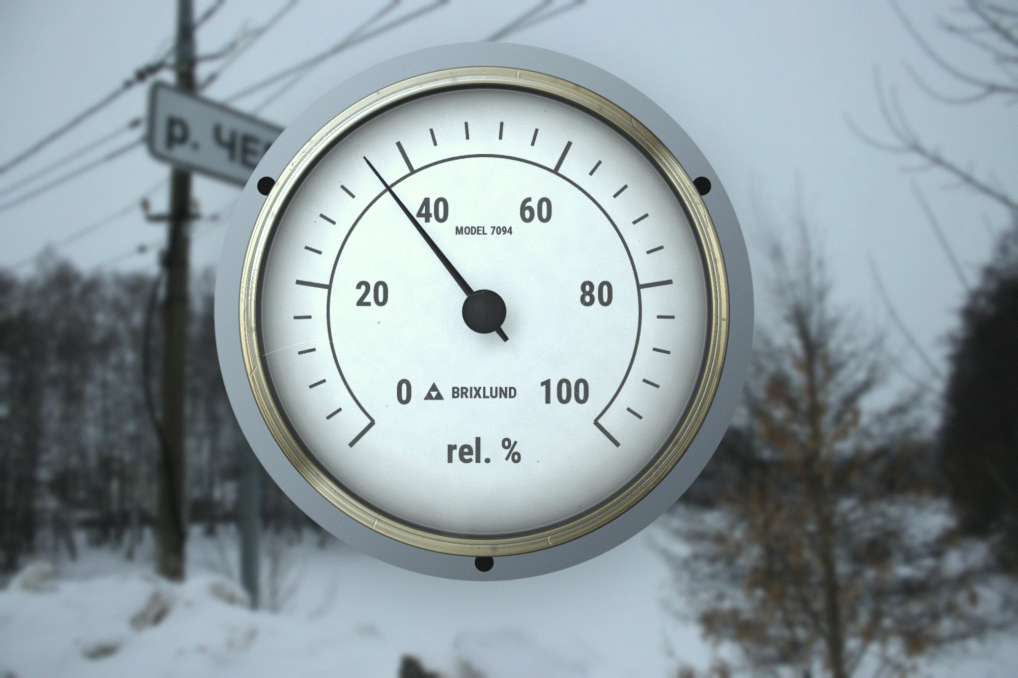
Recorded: 36,%
